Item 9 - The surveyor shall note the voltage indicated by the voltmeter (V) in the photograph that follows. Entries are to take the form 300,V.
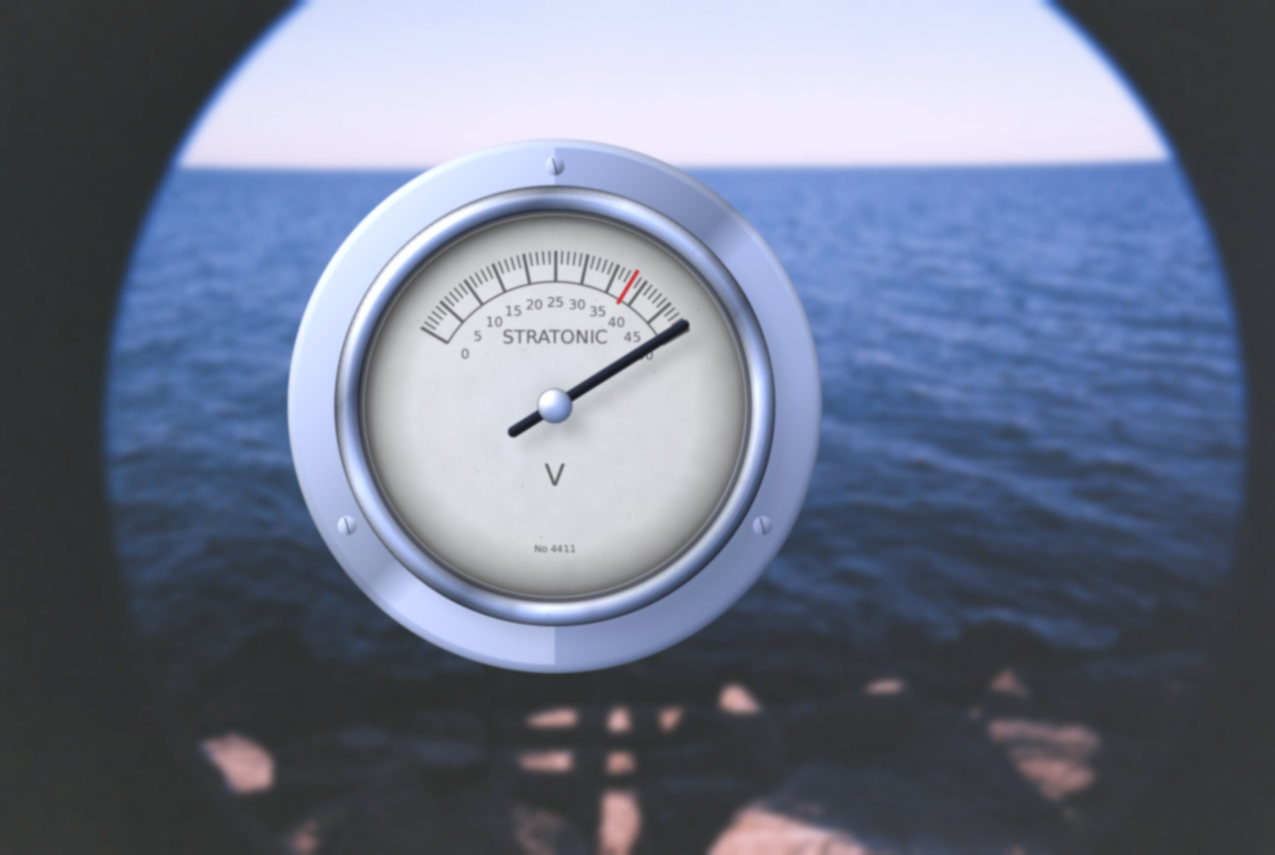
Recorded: 49,V
